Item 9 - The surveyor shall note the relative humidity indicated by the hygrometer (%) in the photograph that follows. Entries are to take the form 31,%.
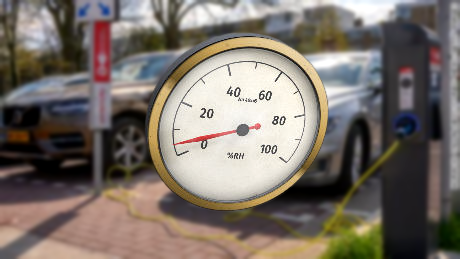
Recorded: 5,%
